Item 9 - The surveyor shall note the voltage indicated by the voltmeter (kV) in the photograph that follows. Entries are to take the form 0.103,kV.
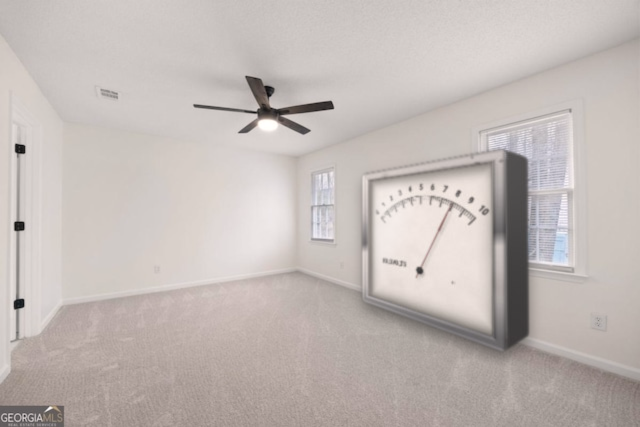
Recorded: 8,kV
